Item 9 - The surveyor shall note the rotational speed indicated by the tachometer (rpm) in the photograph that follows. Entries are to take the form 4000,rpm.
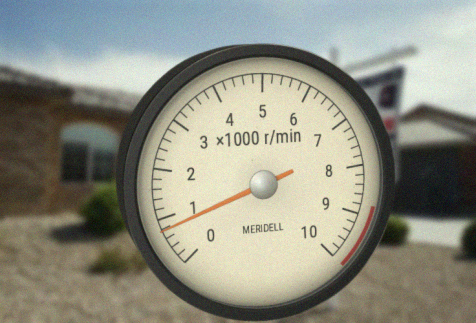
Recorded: 800,rpm
